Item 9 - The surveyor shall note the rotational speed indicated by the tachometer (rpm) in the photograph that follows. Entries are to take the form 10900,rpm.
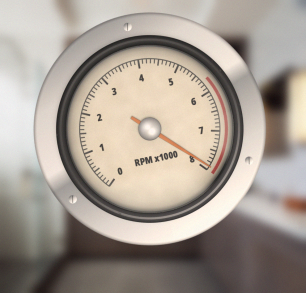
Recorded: 7900,rpm
